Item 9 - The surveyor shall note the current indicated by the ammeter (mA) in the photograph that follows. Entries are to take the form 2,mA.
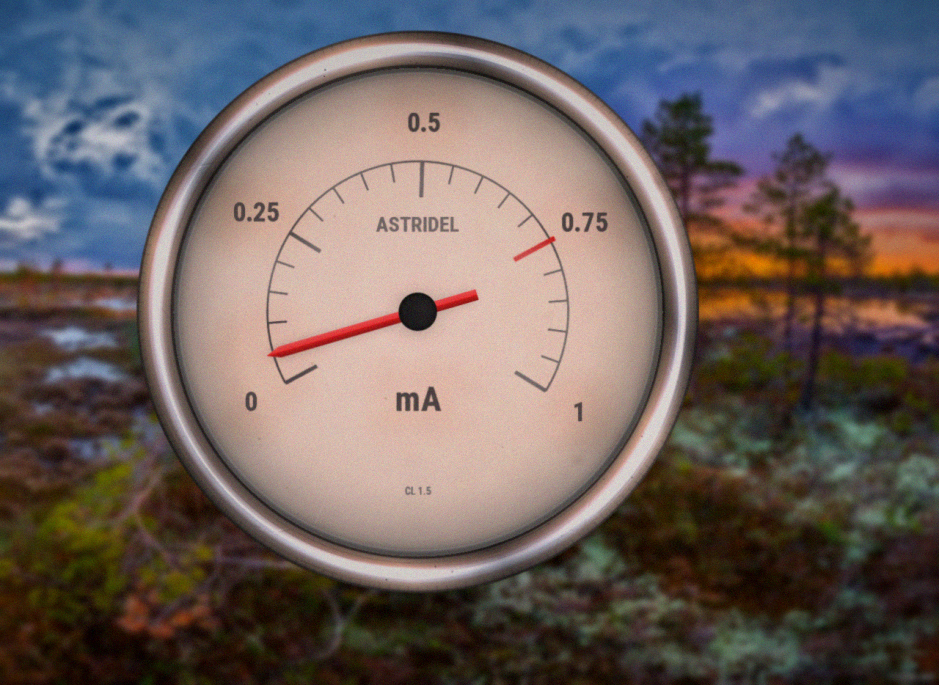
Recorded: 0.05,mA
